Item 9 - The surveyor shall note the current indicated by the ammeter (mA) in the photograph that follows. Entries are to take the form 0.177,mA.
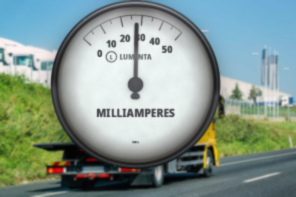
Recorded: 27.5,mA
